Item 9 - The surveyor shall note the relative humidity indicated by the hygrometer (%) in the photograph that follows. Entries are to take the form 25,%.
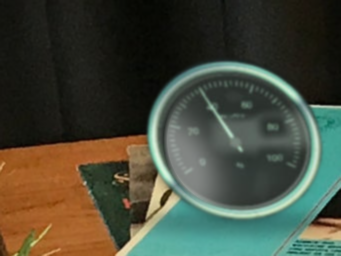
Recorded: 40,%
